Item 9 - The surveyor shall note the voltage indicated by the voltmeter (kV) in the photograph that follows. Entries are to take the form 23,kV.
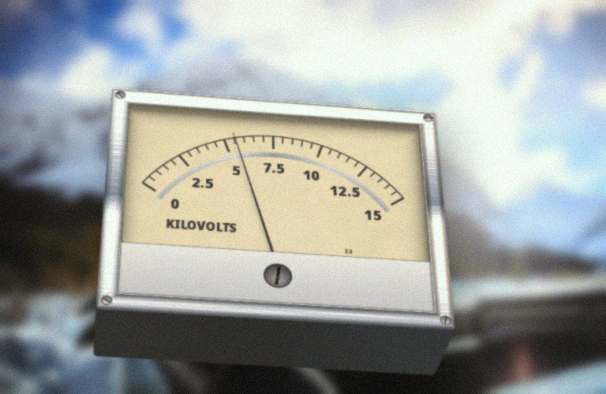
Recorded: 5.5,kV
